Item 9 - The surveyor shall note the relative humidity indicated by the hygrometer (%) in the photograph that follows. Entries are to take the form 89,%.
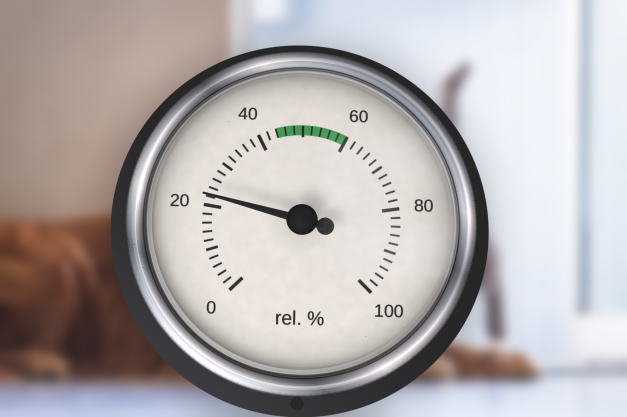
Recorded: 22,%
